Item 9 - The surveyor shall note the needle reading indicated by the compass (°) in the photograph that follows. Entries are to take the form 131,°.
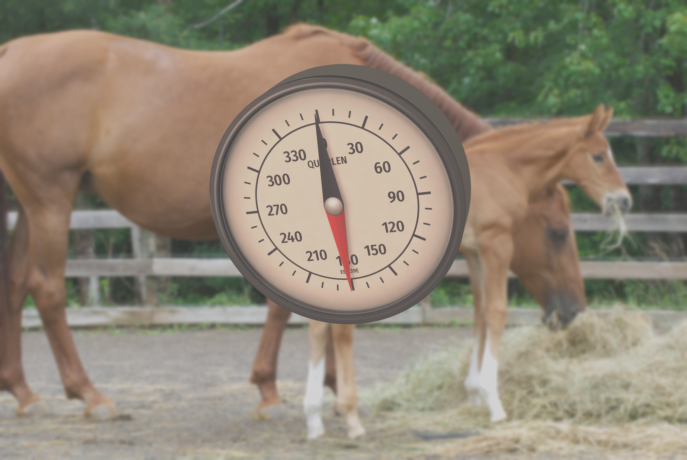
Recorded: 180,°
